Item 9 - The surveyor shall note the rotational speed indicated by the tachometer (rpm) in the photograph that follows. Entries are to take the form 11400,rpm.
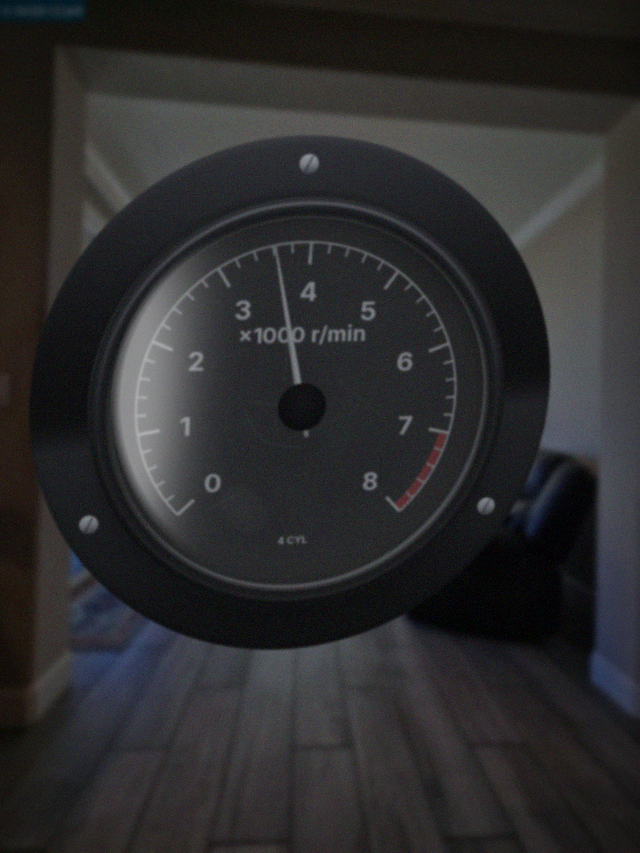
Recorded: 3600,rpm
